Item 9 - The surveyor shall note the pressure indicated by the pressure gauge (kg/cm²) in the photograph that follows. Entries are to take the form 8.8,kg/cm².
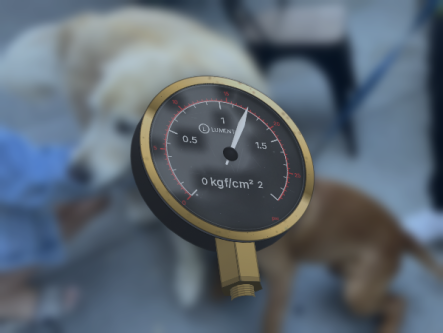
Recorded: 1.2,kg/cm²
